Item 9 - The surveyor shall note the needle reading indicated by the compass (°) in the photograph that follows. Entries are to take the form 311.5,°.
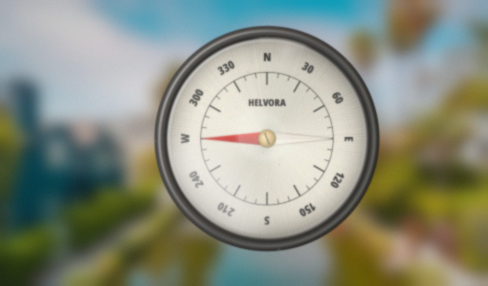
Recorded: 270,°
